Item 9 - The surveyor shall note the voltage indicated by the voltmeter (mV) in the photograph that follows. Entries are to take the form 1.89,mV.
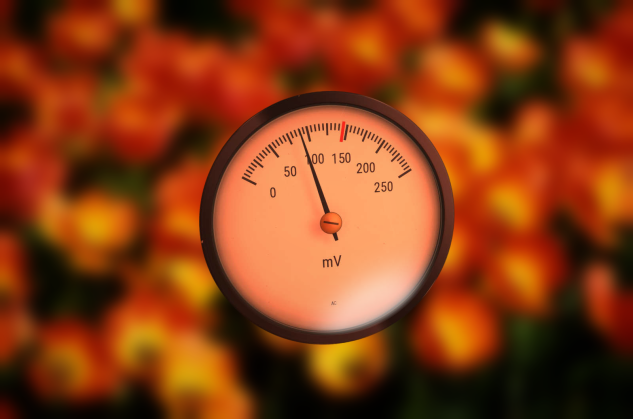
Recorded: 90,mV
